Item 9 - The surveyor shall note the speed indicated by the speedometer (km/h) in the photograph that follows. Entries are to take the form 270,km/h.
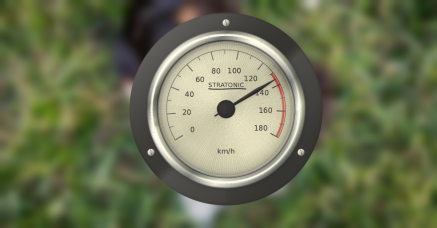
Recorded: 135,km/h
